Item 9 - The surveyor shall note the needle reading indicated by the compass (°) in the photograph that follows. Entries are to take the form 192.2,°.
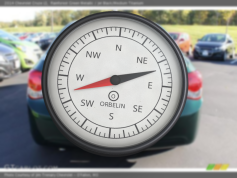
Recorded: 250,°
